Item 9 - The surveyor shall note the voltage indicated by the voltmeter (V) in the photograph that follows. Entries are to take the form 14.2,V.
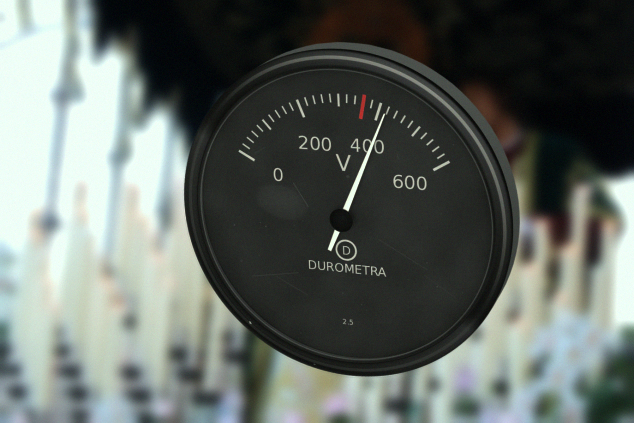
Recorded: 420,V
